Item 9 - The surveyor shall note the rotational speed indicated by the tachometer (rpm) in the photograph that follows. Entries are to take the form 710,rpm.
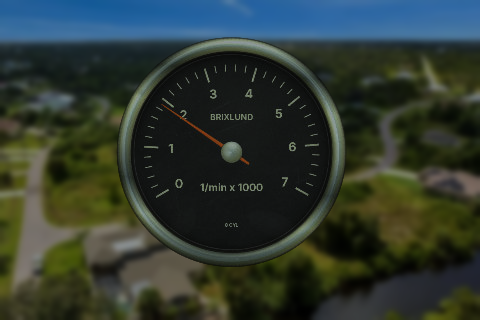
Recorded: 1900,rpm
